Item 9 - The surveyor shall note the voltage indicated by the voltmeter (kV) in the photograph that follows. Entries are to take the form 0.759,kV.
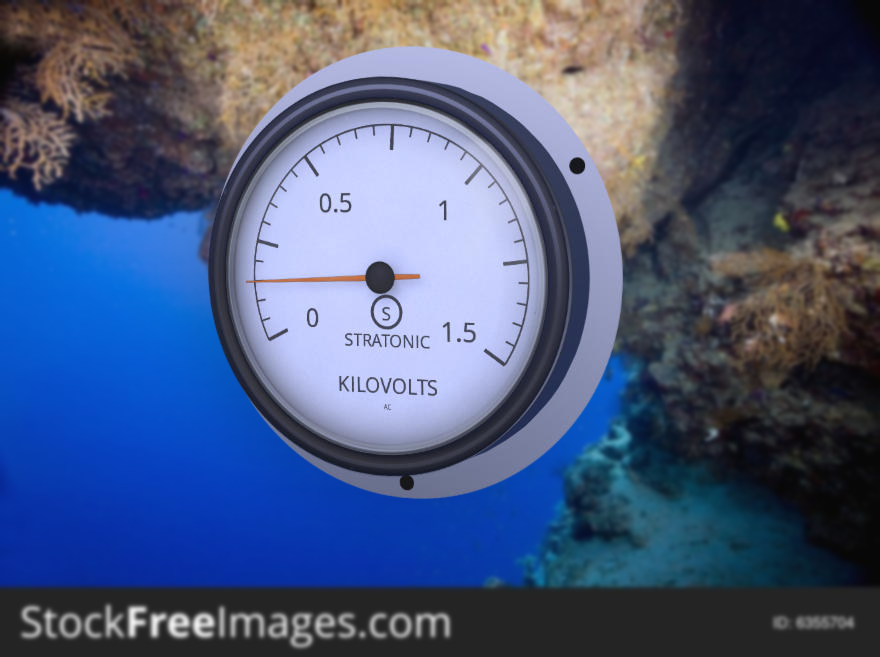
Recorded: 0.15,kV
